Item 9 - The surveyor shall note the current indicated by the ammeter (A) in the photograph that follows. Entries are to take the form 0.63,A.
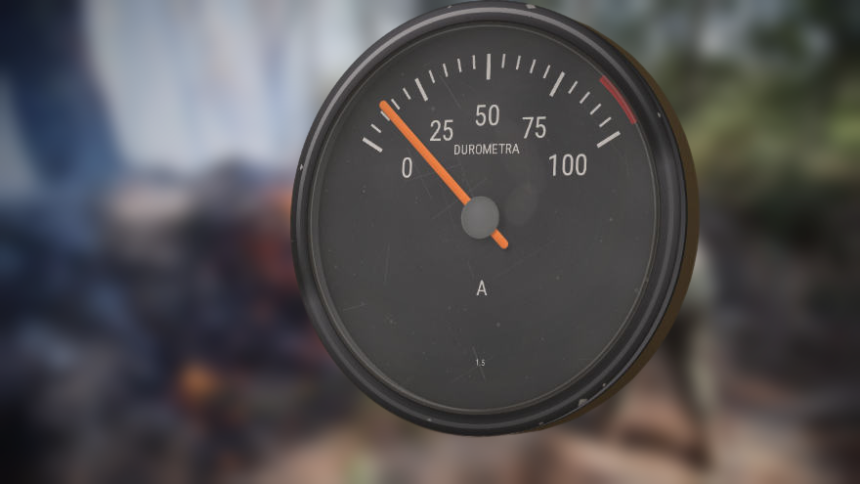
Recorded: 12.5,A
